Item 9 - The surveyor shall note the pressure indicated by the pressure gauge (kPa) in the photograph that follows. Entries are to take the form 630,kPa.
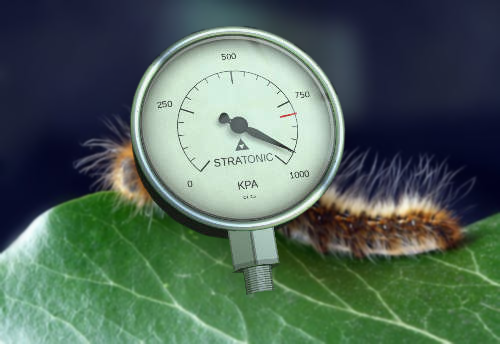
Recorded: 950,kPa
